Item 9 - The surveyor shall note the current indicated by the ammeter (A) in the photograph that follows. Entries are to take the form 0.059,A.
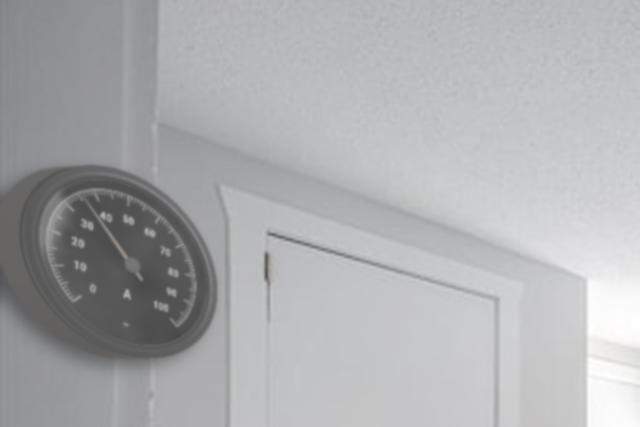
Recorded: 35,A
